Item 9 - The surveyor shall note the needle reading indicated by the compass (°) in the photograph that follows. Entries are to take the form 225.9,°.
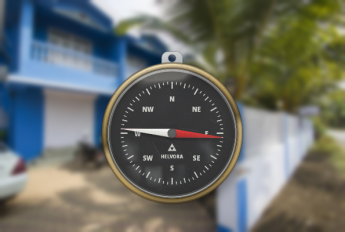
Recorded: 95,°
